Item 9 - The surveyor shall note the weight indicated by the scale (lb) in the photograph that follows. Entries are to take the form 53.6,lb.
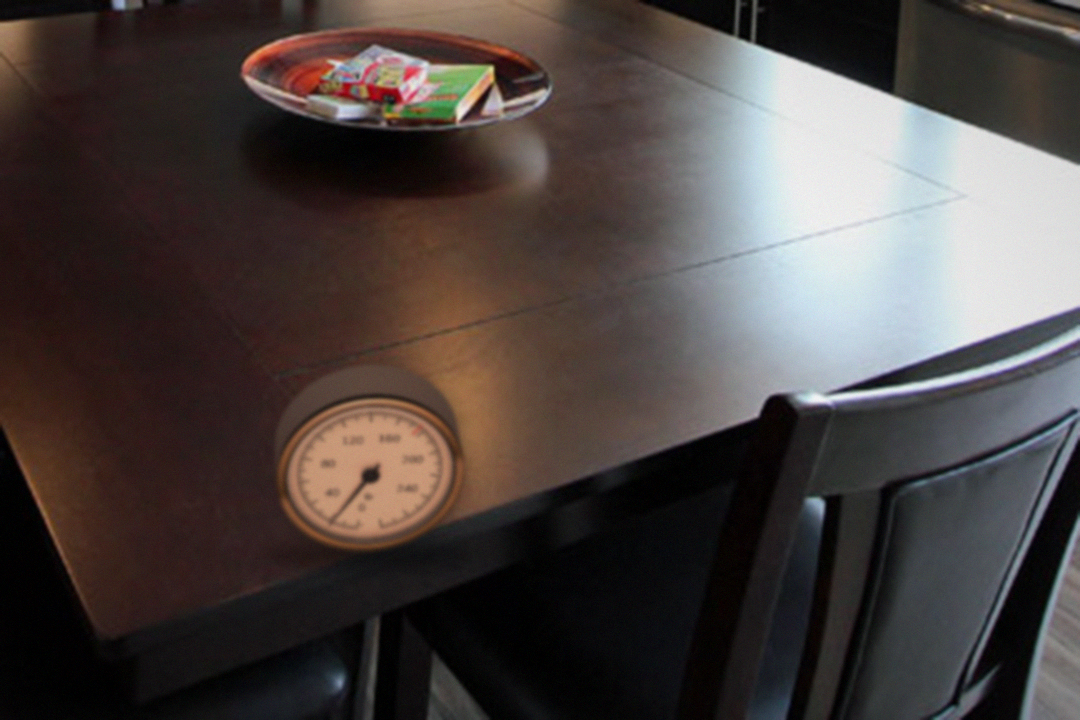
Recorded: 20,lb
